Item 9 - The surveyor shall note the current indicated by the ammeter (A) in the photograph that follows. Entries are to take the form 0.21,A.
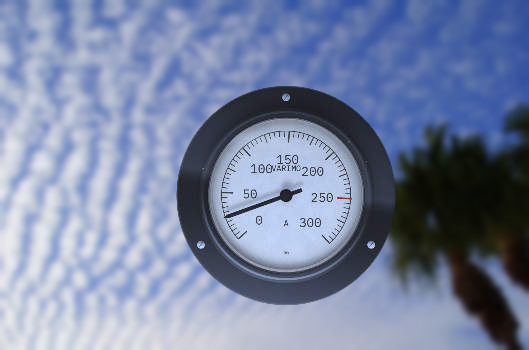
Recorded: 25,A
